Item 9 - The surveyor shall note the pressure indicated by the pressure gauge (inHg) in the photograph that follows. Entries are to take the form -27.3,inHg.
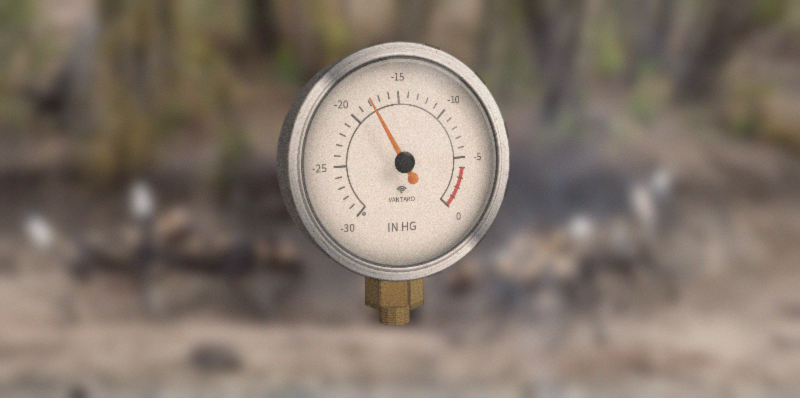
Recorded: -18,inHg
